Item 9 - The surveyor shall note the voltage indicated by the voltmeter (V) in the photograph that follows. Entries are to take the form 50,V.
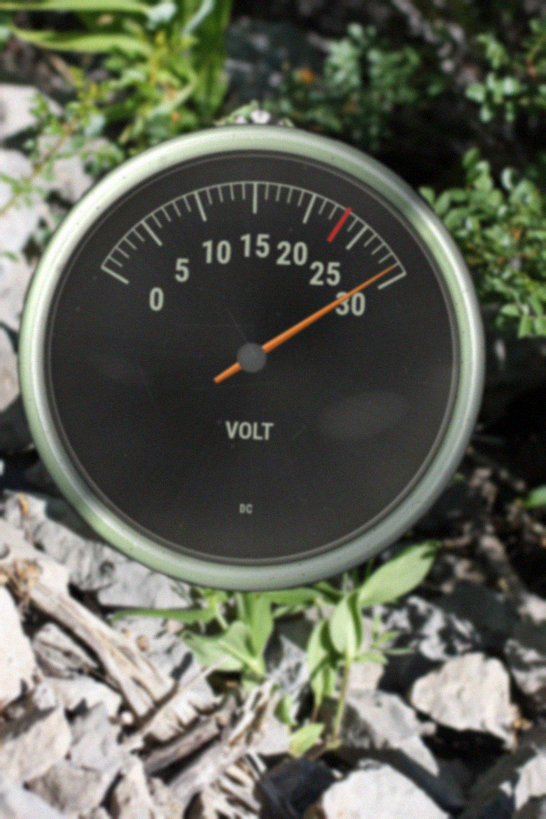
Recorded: 29,V
